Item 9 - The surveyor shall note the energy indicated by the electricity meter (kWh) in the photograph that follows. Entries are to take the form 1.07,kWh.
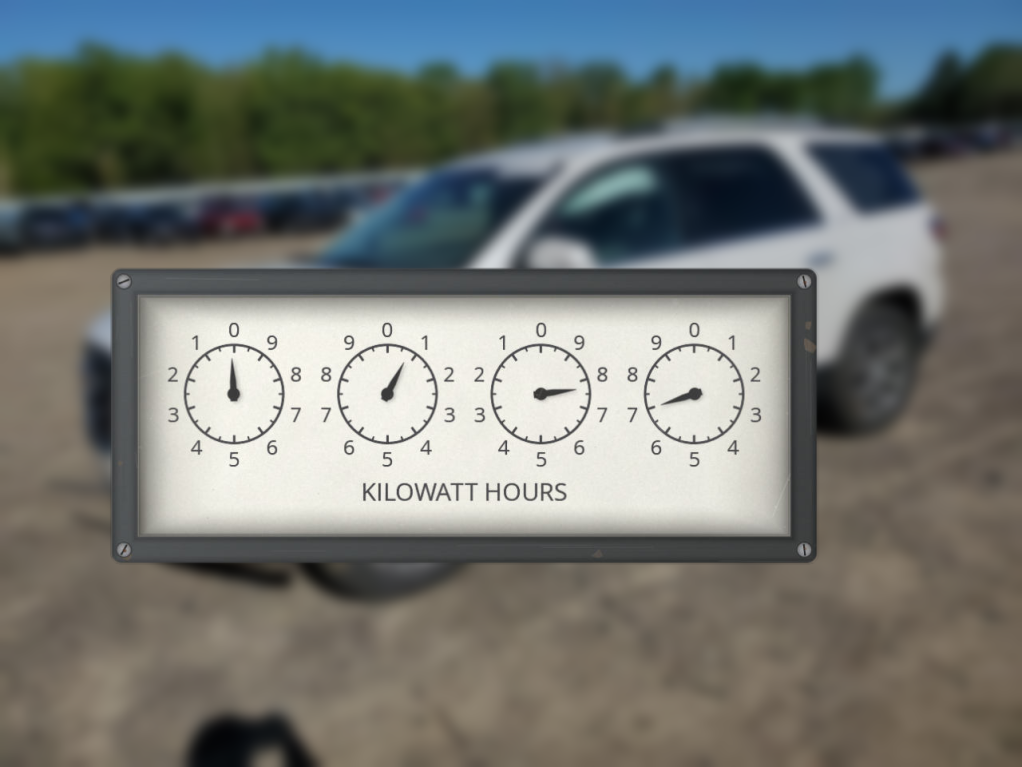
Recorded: 77,kWh
